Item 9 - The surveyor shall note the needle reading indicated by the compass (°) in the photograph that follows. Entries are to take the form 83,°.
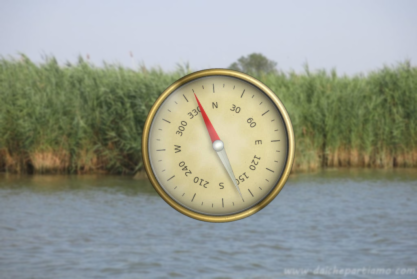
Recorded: 340,°
